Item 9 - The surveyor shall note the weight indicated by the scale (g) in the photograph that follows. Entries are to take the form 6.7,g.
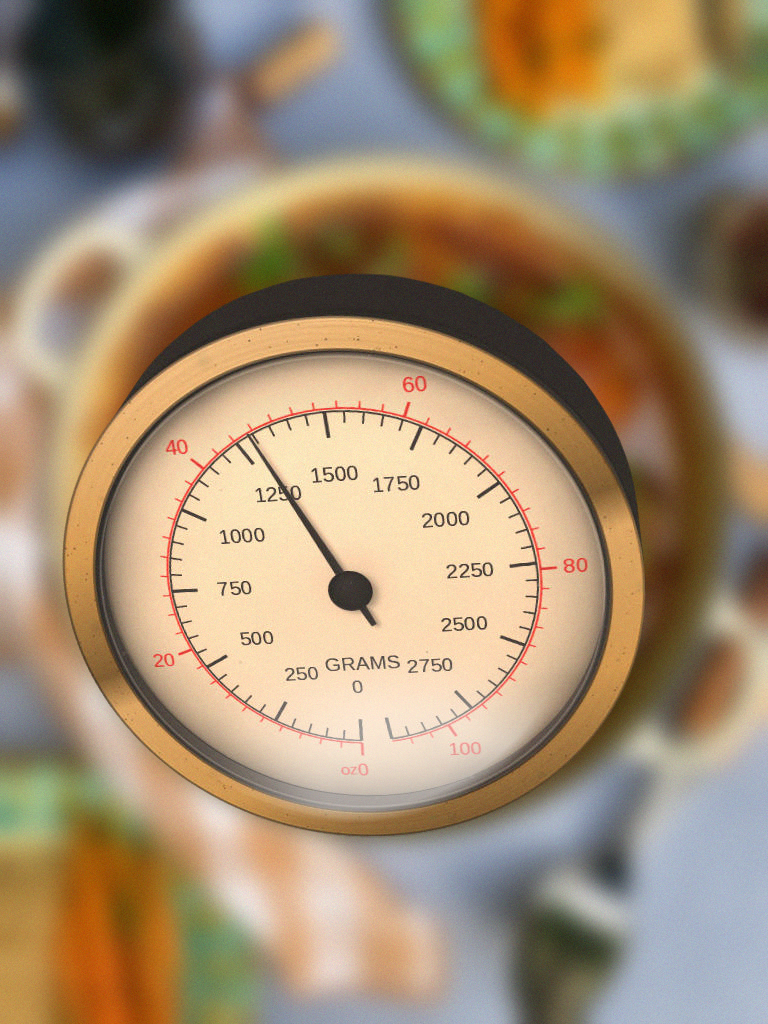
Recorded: 1300,g
